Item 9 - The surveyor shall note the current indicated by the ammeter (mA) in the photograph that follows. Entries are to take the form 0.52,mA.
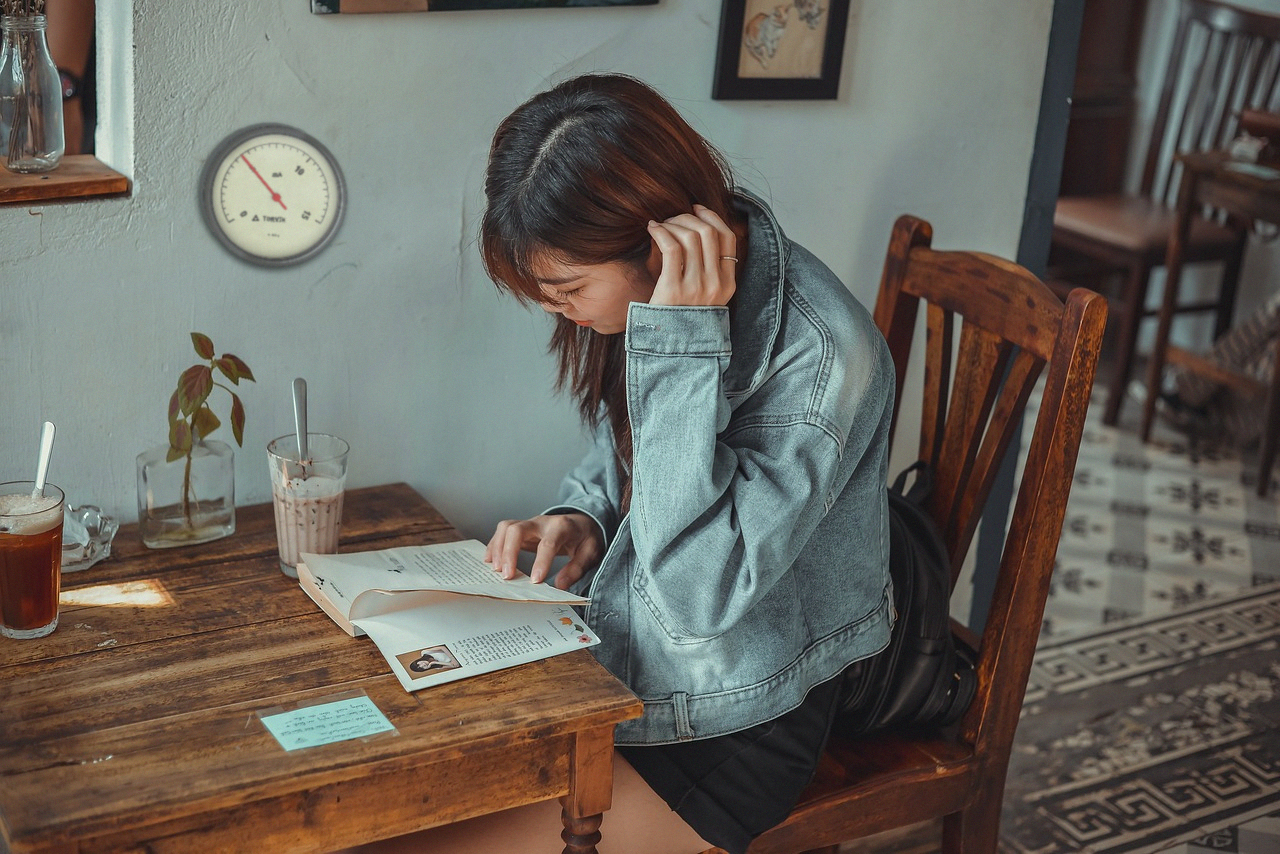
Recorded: 5,mA
